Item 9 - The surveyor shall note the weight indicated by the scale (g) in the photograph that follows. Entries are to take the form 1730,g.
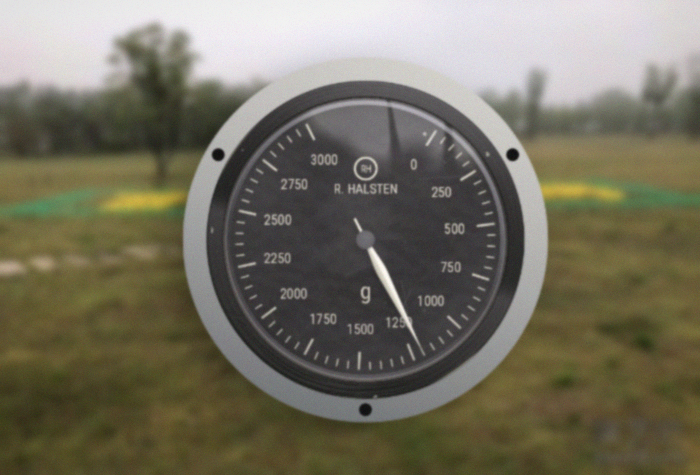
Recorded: 1200,g
